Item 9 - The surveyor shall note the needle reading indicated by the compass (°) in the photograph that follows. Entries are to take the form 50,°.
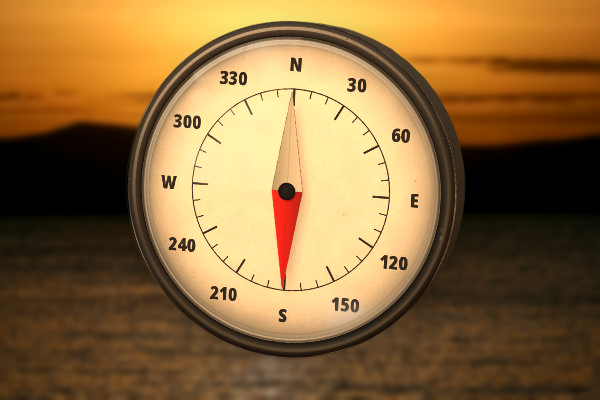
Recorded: 180,°
